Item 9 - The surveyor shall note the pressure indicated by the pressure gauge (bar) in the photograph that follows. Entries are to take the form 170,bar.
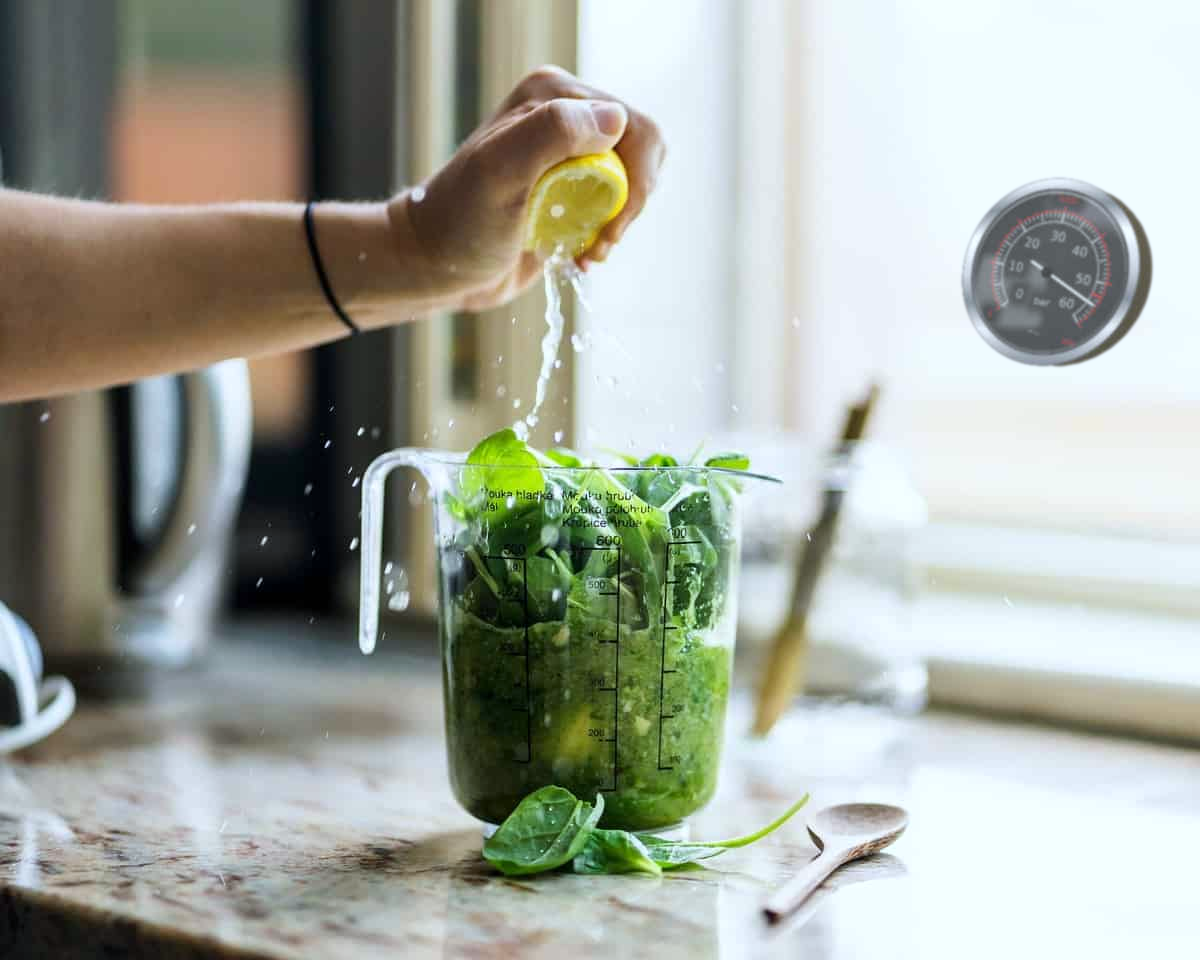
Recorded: 55,bar
